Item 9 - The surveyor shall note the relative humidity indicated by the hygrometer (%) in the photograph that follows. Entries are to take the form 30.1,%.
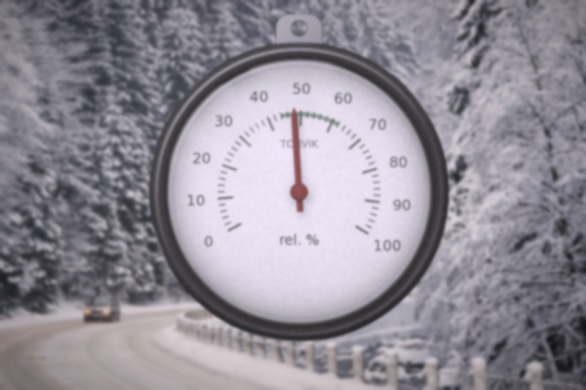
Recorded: 48,%
